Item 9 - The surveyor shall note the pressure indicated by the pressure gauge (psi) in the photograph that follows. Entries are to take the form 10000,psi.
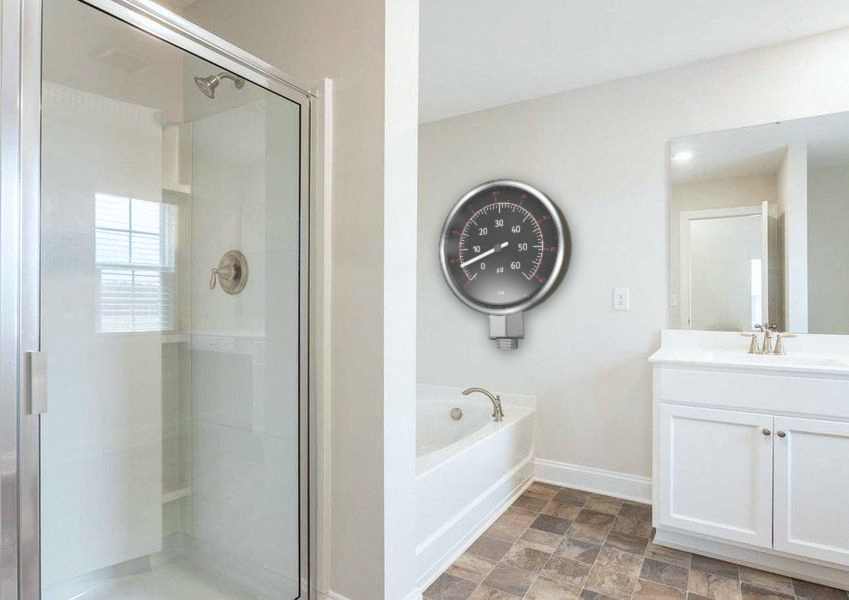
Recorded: 5,psi
